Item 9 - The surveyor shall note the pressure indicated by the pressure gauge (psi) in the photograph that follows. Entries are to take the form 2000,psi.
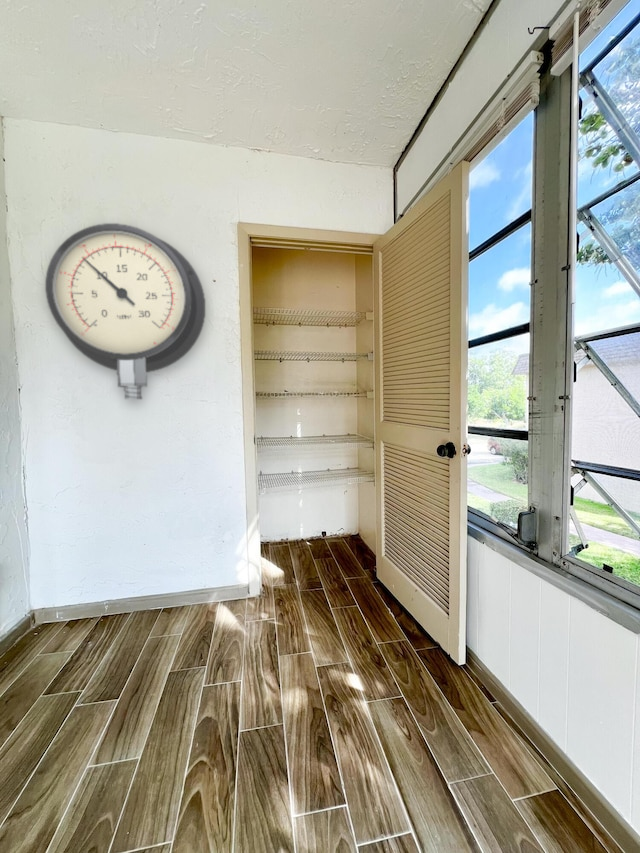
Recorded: 10,psi
